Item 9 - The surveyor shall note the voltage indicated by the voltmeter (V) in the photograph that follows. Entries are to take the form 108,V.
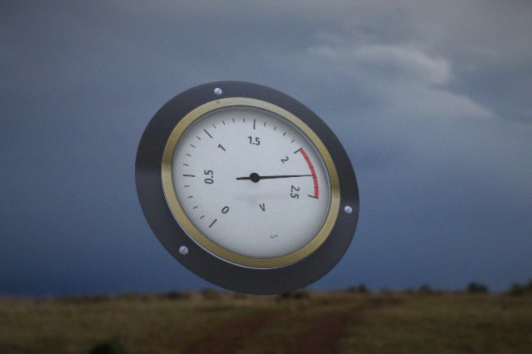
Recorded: 2.3,V
